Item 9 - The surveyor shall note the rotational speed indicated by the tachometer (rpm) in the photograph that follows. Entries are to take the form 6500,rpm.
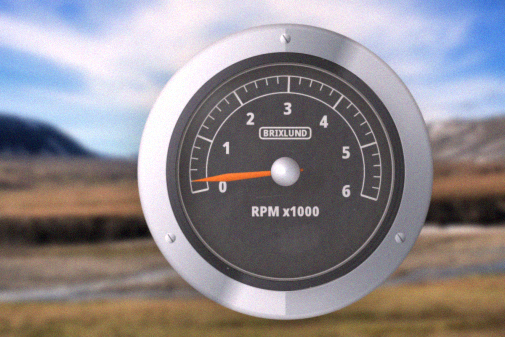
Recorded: 200,rpm
